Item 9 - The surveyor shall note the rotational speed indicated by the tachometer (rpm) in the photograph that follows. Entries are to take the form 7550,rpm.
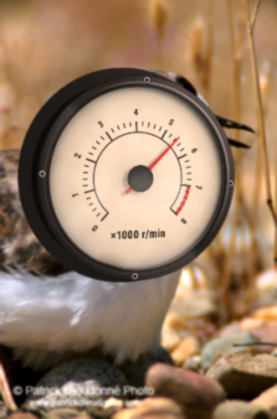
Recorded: 5400,rpm
